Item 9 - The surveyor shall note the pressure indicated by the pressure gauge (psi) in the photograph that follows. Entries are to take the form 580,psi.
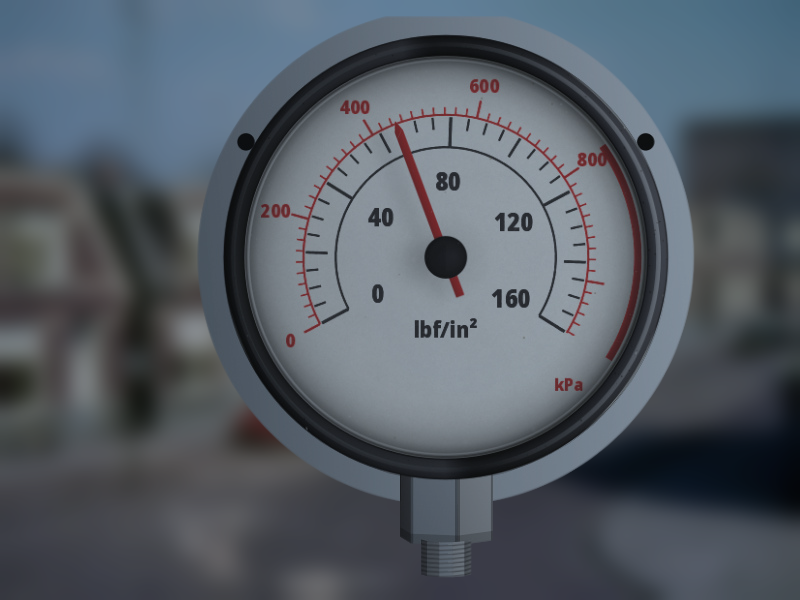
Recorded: 65,psi
